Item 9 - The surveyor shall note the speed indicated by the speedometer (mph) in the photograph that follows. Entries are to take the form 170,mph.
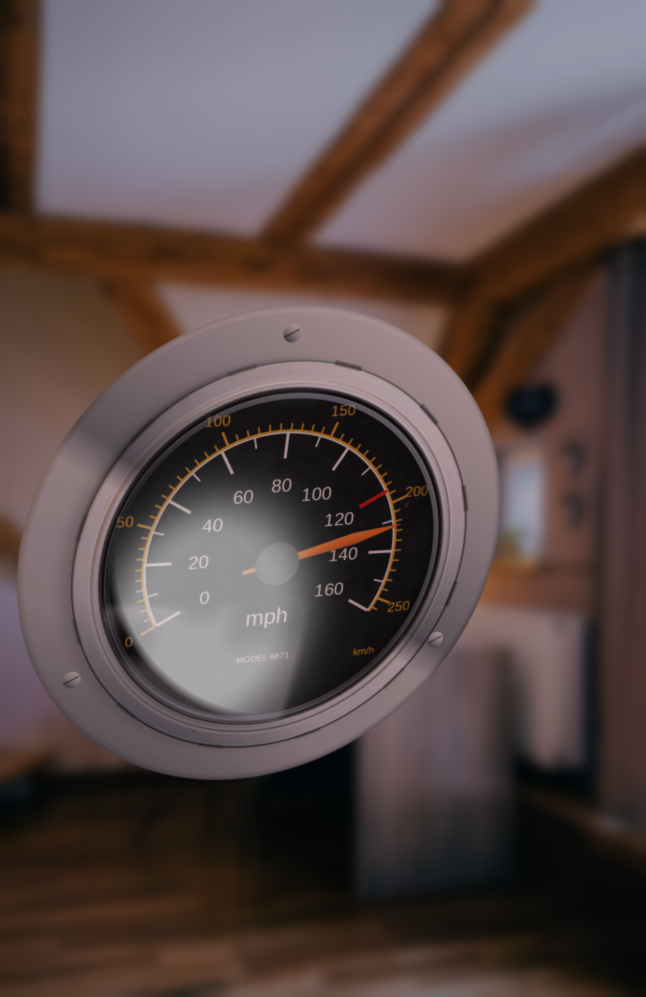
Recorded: 130,mph
